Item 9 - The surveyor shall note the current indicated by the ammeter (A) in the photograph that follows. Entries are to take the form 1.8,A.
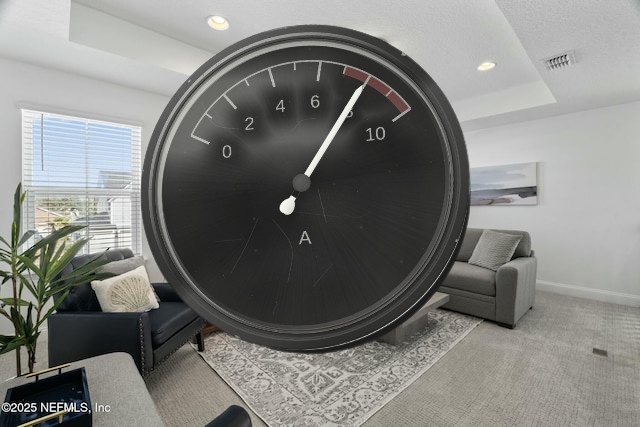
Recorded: 8,A
